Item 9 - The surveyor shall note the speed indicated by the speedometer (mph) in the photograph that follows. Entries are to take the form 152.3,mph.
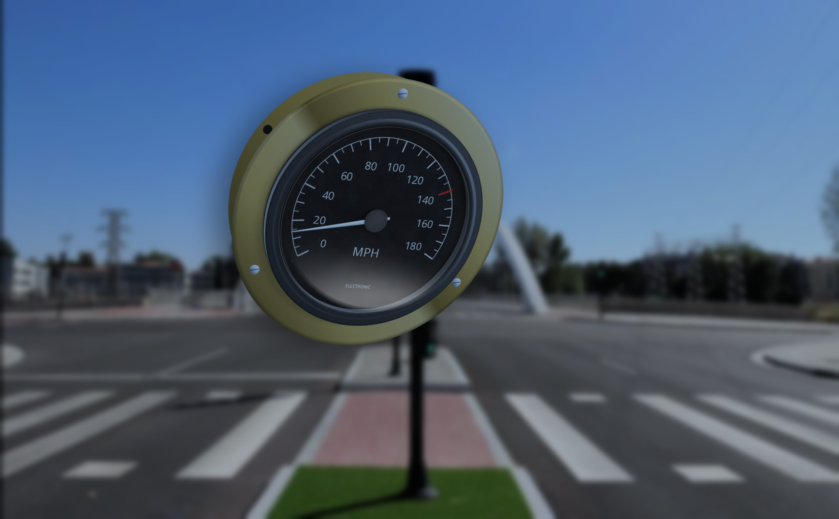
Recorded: 15,mph
